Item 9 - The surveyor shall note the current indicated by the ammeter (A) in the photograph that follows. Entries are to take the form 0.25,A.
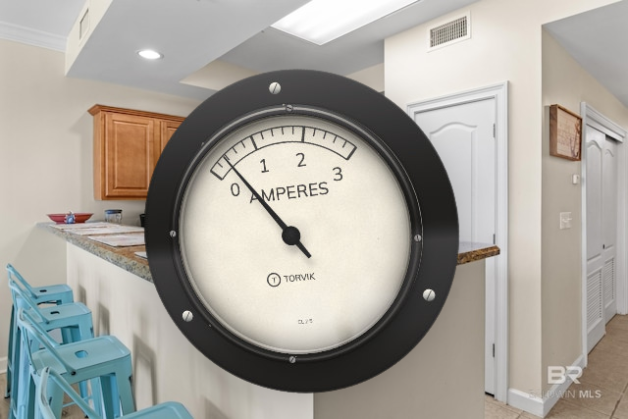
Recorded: 0.4,A
